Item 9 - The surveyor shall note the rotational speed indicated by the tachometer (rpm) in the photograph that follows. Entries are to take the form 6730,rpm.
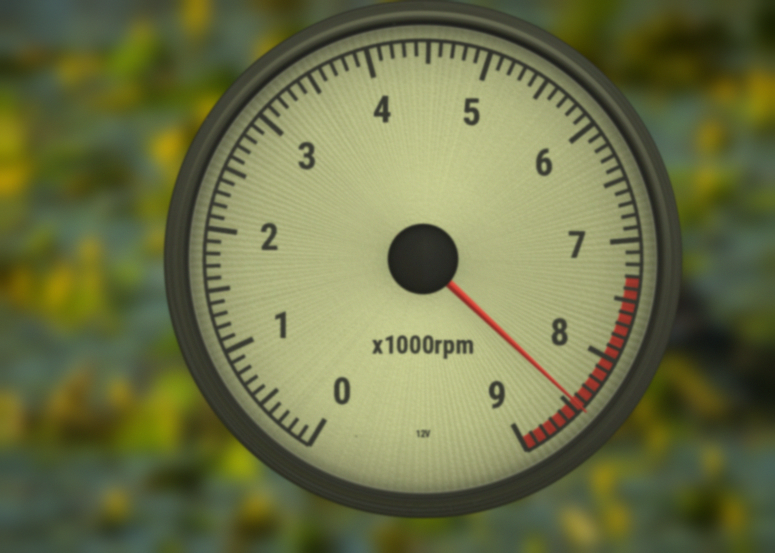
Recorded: 8450,rpm
